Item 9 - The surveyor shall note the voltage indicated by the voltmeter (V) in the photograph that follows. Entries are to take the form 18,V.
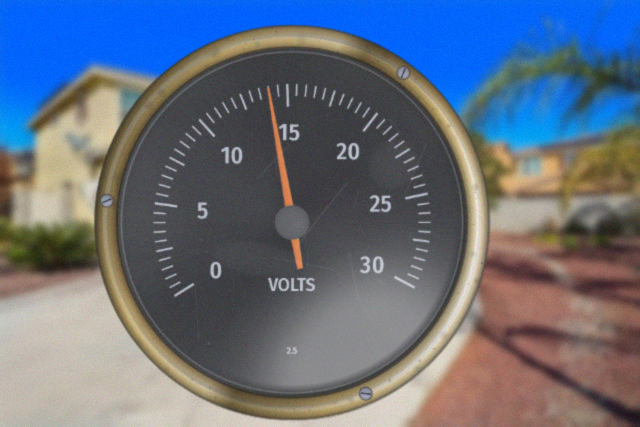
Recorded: 14,V
